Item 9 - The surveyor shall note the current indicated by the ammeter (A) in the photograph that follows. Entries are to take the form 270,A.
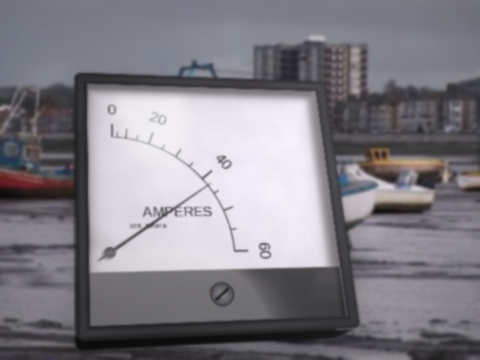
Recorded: 42.5,A
